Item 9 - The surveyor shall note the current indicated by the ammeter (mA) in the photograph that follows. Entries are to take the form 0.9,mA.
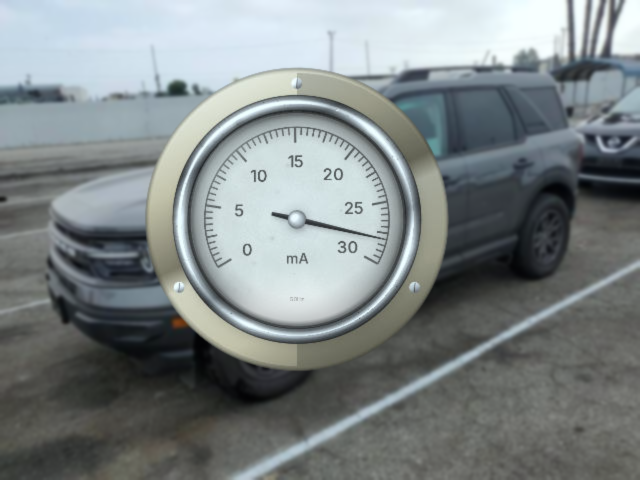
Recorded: 28,mA
